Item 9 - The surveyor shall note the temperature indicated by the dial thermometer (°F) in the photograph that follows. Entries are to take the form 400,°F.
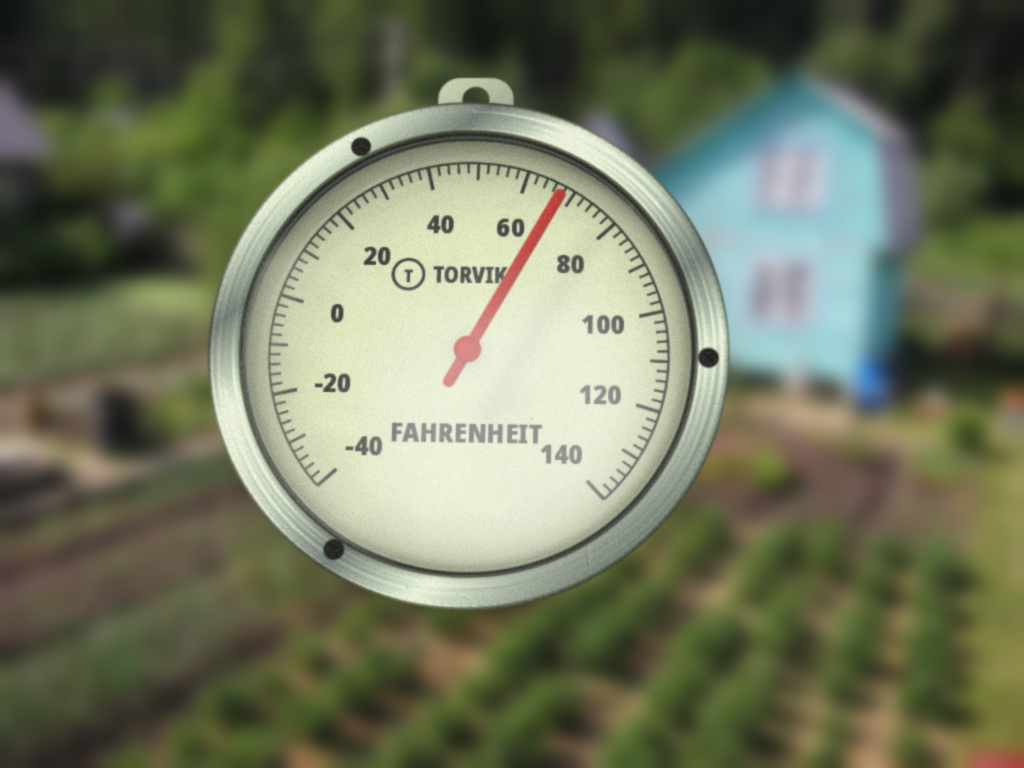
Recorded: 68,°F
